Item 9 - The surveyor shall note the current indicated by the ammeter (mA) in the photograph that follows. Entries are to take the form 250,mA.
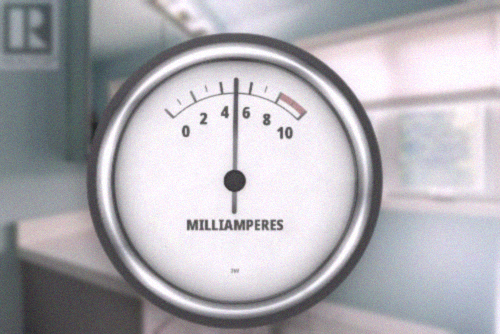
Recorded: 5,mA
